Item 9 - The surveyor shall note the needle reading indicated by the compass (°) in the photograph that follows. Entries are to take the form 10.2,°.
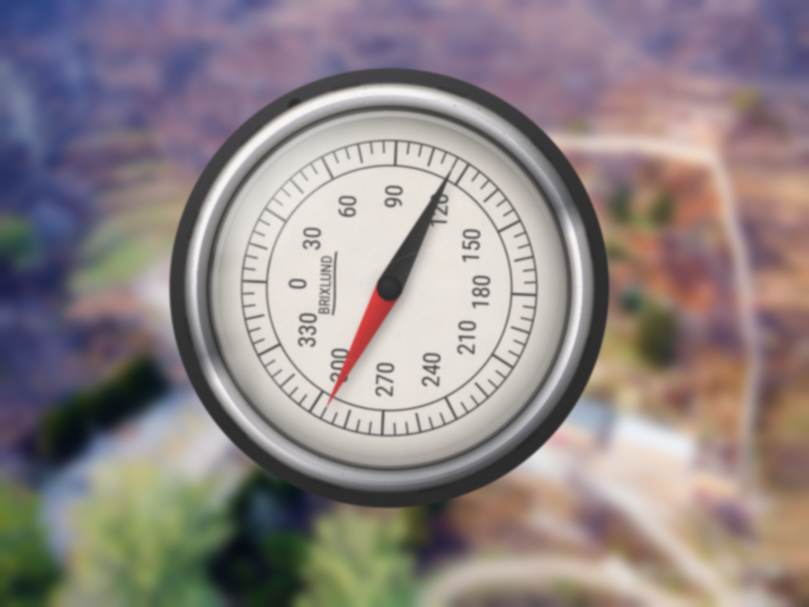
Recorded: 295,°
